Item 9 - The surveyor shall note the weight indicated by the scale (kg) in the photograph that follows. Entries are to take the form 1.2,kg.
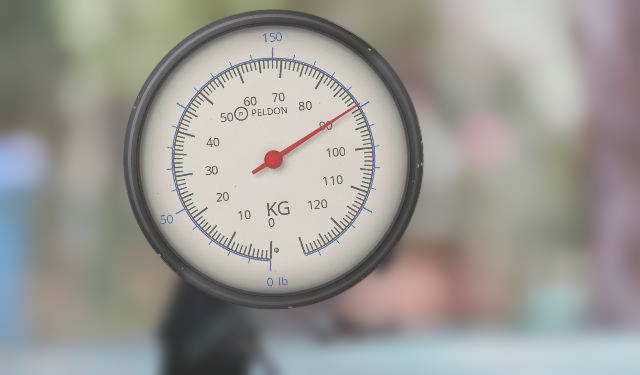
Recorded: 90,kg
